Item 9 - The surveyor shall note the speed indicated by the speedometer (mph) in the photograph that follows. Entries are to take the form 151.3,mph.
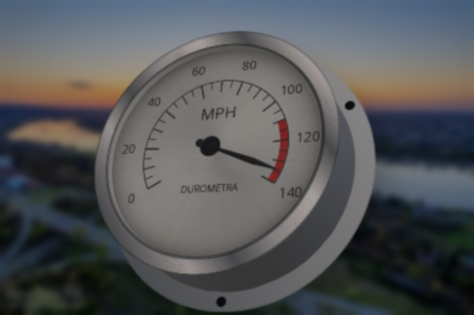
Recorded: 135,mph
